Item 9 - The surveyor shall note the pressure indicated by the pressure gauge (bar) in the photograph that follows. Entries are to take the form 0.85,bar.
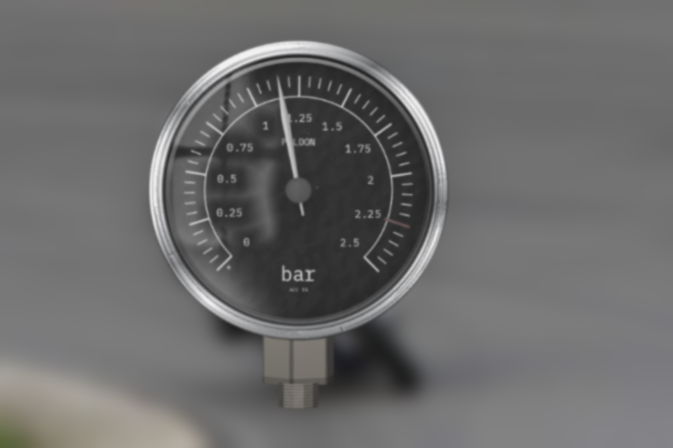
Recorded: 1.15,bar
